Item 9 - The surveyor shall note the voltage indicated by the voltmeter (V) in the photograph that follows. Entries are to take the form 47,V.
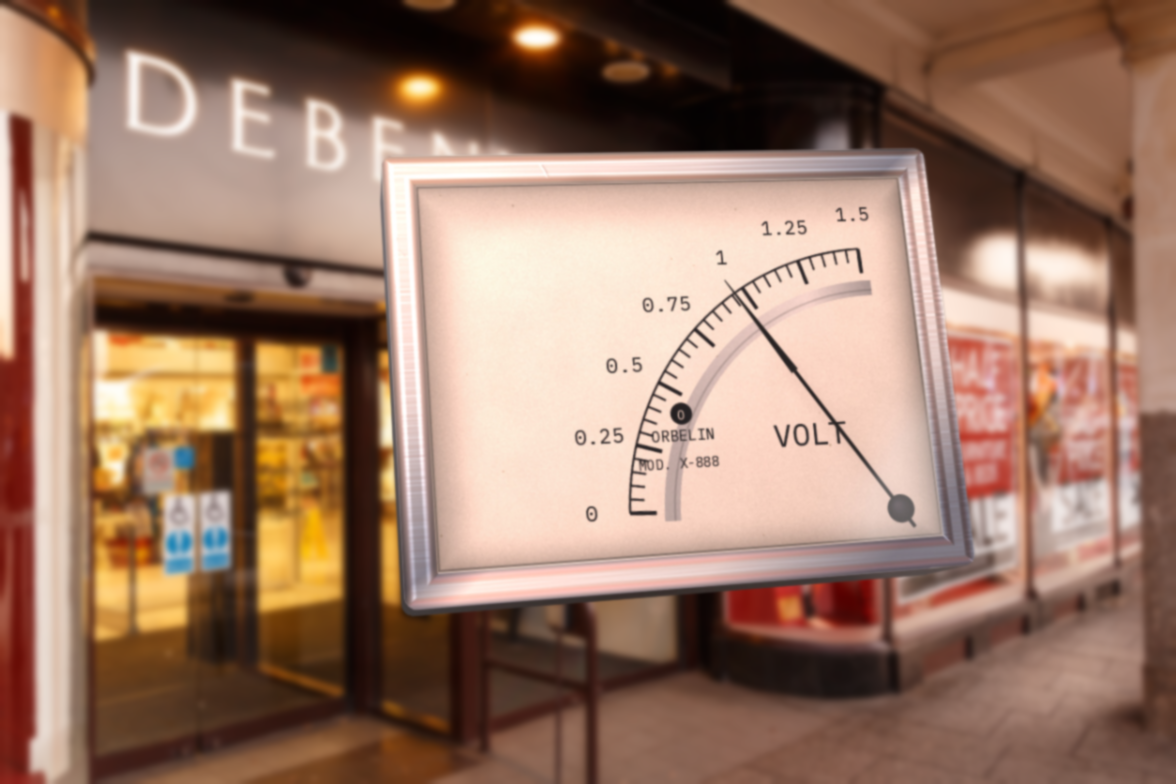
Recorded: 0.95,V
